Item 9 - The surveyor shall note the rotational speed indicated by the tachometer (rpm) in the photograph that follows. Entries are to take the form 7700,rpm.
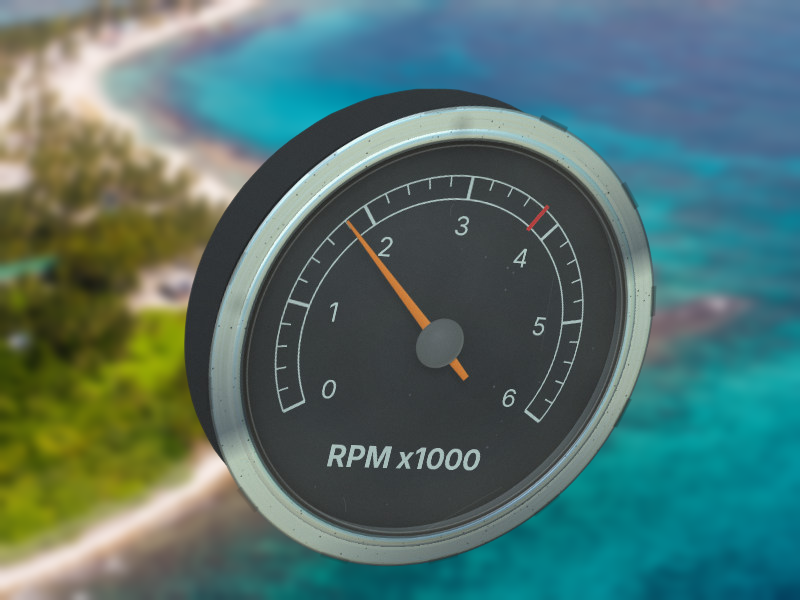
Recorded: 1800,rpm
